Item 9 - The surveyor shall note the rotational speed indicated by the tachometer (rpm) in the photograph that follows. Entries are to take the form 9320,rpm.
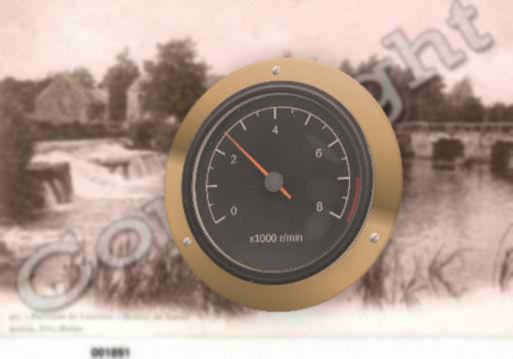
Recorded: 2500,rpm
